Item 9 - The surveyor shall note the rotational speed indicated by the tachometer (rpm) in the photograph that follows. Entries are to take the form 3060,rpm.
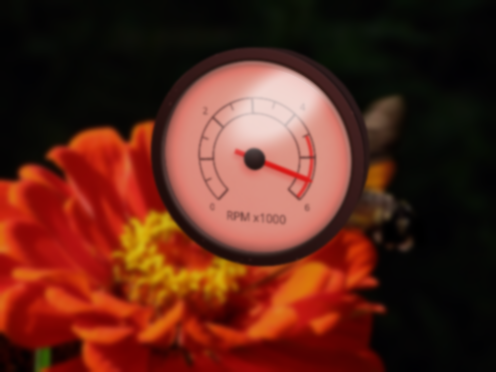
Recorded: 5500,rpm
